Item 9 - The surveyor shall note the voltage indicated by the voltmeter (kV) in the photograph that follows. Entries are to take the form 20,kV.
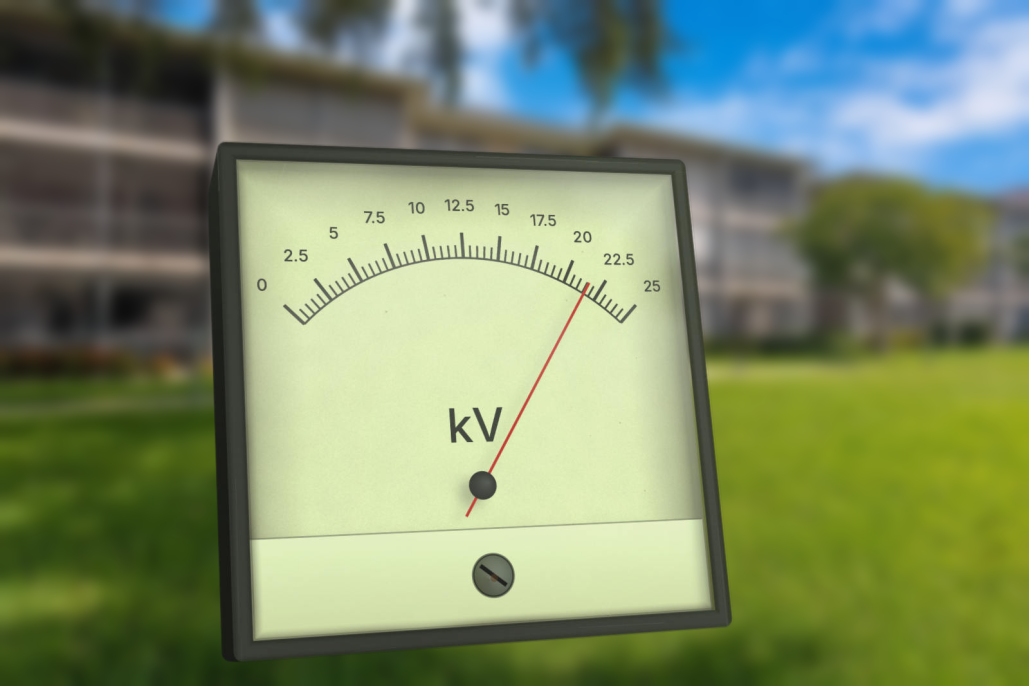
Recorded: 21.5,kV
